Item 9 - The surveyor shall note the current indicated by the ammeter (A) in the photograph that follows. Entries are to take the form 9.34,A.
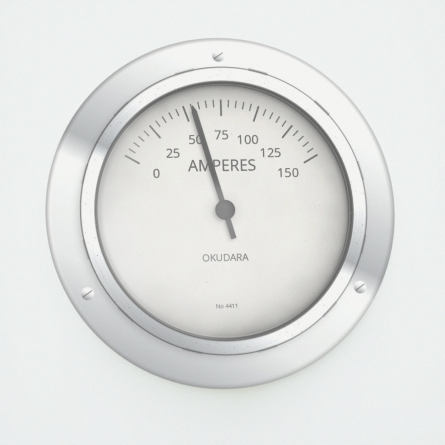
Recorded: 55,A
